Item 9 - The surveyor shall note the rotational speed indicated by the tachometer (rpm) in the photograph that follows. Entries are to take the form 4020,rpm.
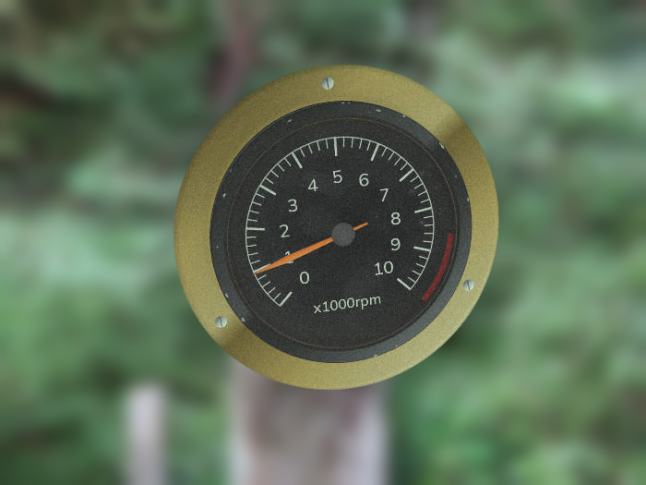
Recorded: 1000,rpm
